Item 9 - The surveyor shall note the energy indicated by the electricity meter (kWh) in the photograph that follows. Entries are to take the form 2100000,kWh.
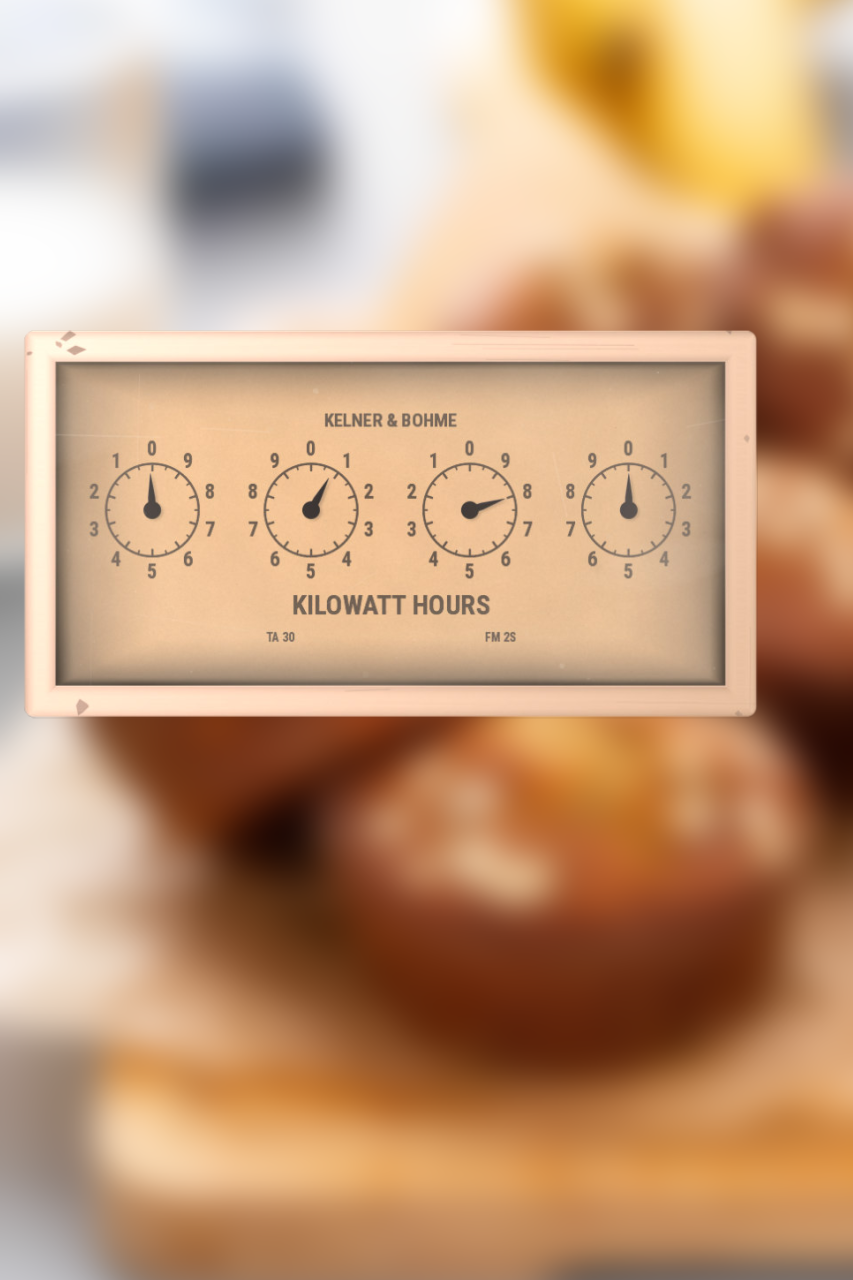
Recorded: 80,kWh
